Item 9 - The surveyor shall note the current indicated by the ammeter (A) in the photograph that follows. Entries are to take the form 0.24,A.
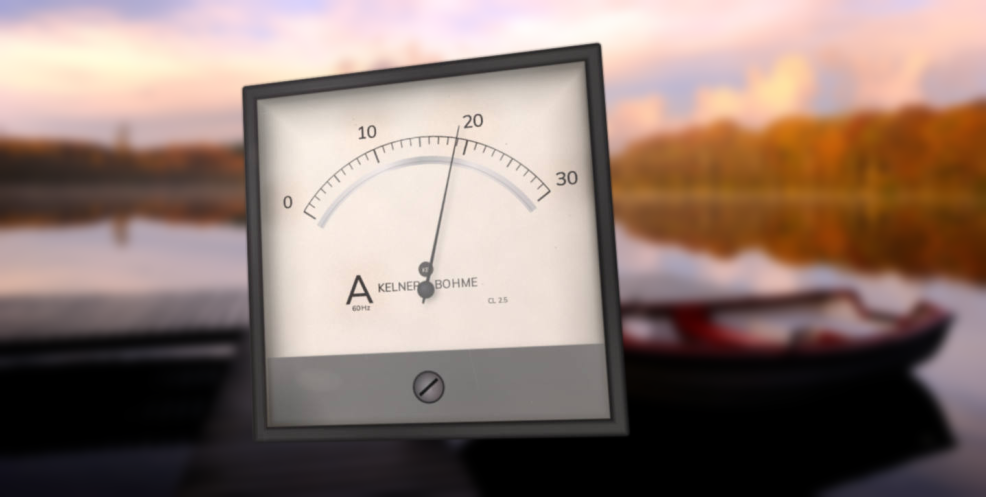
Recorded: 19,A
